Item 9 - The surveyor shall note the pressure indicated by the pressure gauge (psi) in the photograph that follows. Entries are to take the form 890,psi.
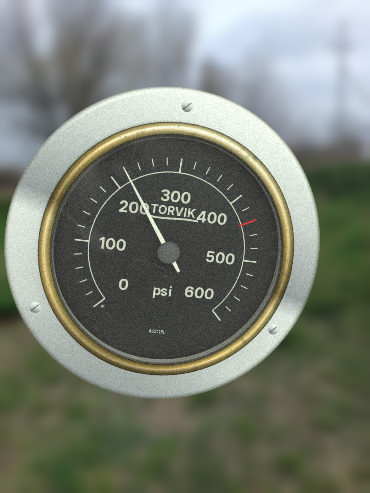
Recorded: 220,psi
